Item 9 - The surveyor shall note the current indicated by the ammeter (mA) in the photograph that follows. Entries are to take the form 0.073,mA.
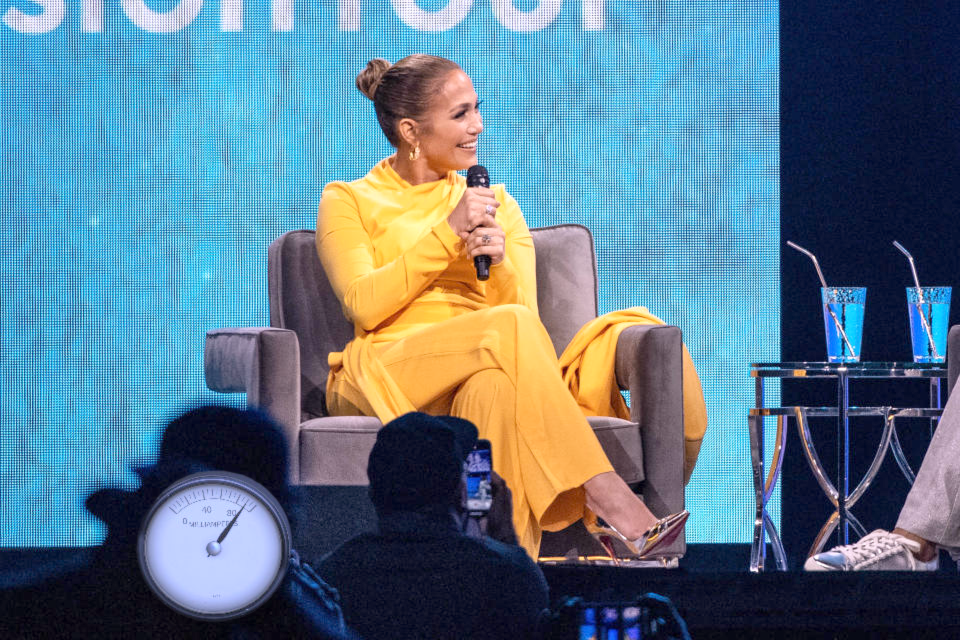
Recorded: 90,mA
